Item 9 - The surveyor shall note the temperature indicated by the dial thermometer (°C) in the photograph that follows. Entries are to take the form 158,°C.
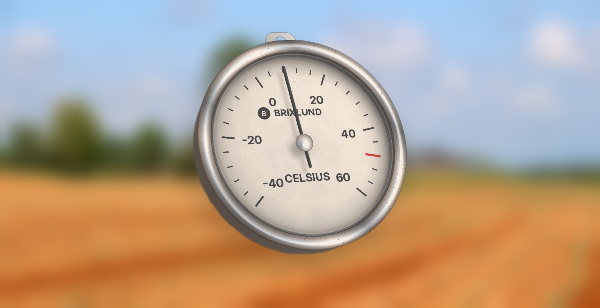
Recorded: 8,°C
